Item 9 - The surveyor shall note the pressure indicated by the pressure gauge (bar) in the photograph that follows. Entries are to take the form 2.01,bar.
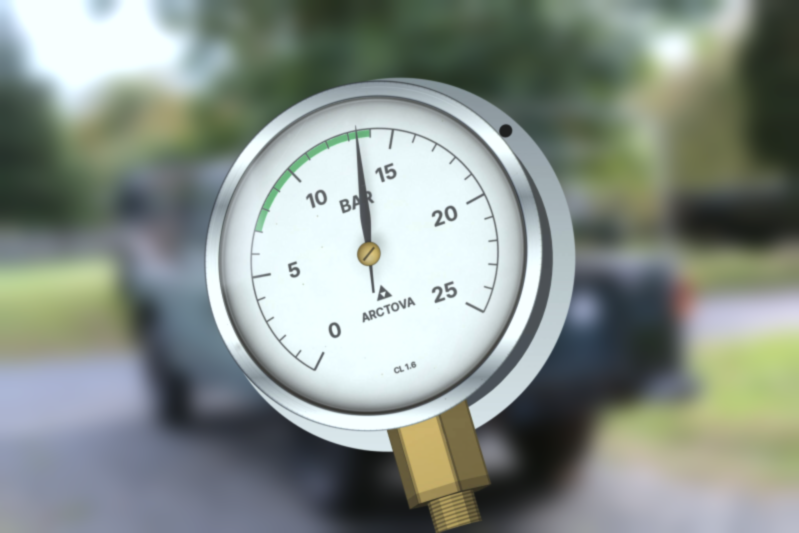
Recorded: 13.5,bar
